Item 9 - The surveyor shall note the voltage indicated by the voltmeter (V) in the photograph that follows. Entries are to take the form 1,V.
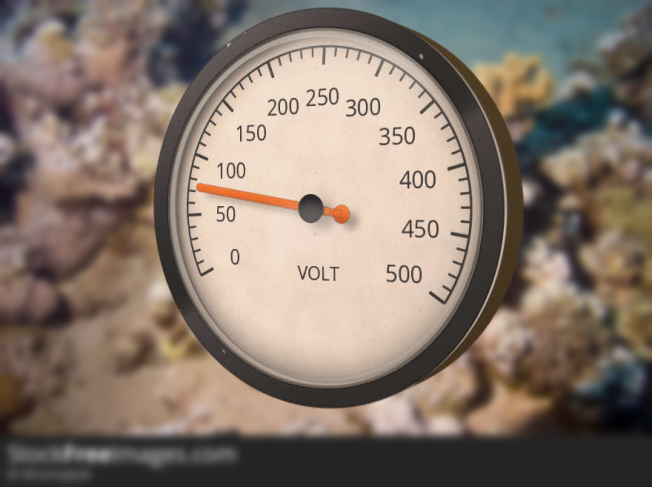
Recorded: 75,V
